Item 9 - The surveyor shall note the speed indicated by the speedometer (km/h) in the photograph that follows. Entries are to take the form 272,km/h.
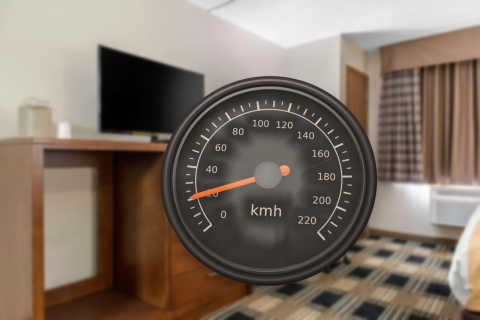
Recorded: 20,km/h
